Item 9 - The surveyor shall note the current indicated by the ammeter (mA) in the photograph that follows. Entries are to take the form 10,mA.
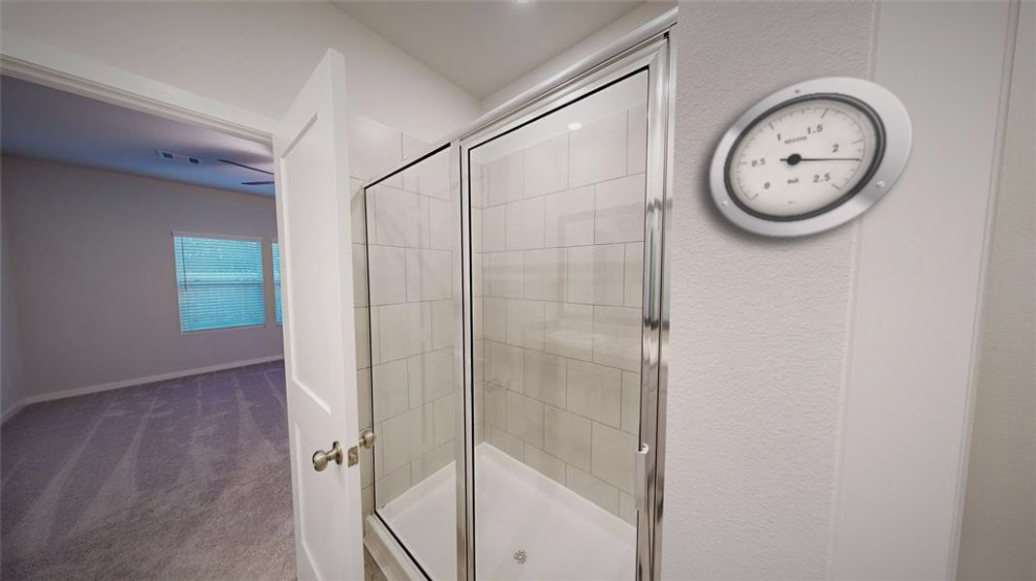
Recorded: 2.2,mA
